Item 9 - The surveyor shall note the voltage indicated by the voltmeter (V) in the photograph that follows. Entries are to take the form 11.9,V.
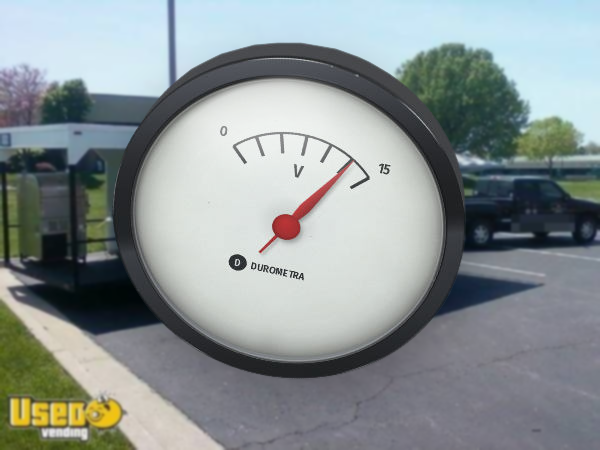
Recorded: 12.5,V
